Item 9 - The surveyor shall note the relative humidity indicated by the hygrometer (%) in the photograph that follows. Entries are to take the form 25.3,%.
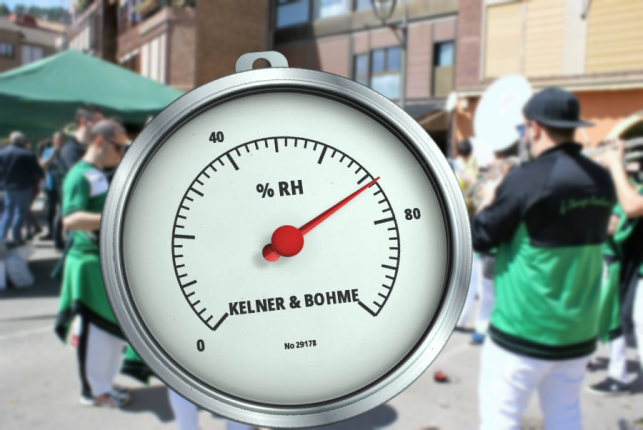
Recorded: 72,%
